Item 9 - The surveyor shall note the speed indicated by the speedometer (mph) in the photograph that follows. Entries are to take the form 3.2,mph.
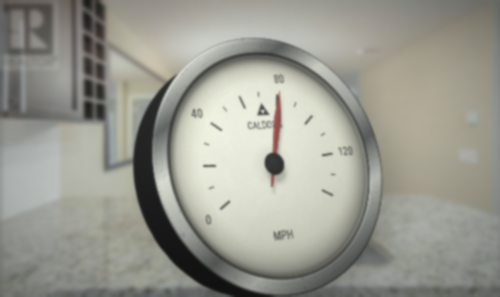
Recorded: 80,mph
